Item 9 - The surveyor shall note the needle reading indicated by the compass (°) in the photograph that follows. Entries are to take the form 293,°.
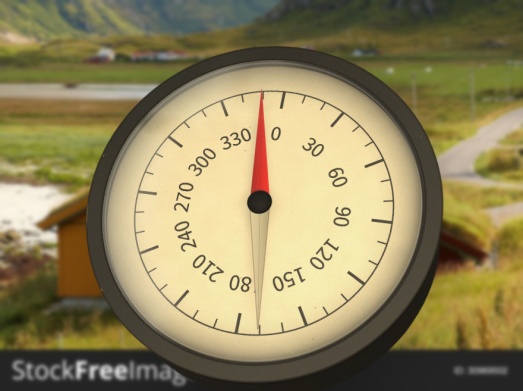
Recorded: 350,°
